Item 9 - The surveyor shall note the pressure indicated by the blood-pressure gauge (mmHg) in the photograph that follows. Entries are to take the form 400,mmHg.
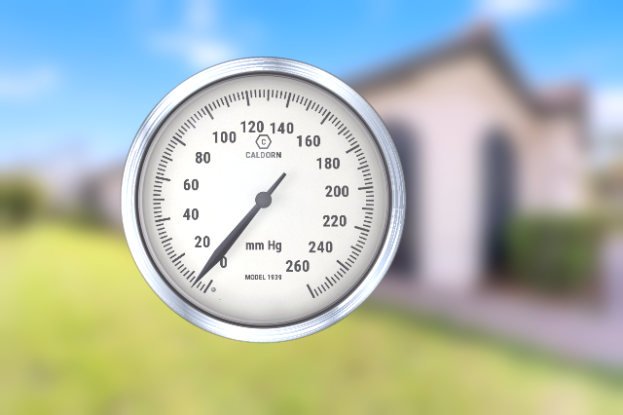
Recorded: 6,mmHg
